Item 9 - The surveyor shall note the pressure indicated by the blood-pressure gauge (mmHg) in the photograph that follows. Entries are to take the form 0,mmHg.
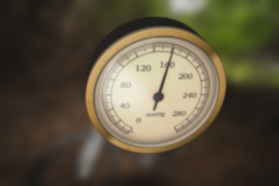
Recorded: 160,mmHg
